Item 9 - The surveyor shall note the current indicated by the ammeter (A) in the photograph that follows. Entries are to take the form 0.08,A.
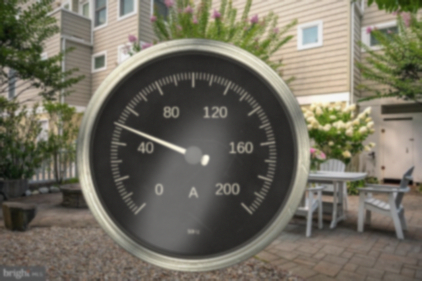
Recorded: 50,A
